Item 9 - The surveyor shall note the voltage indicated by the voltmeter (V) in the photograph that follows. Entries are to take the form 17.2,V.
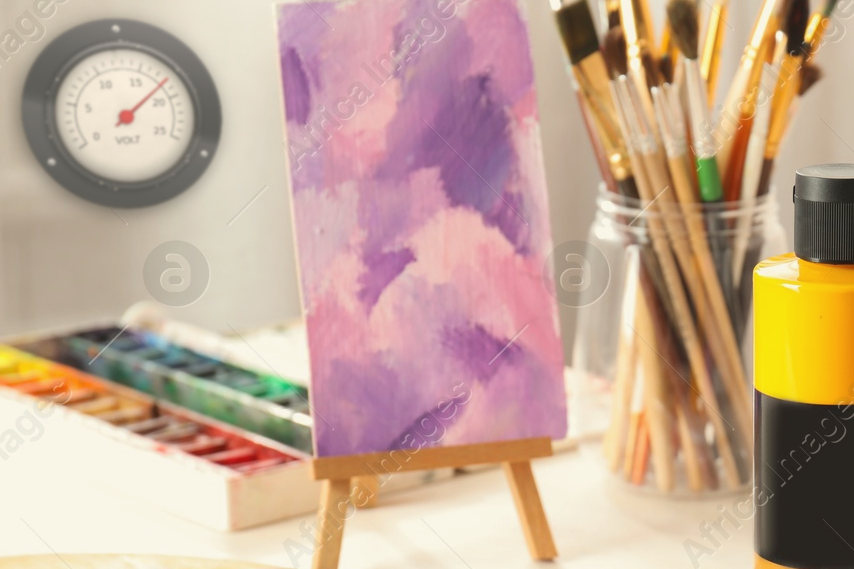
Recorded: 18,V
